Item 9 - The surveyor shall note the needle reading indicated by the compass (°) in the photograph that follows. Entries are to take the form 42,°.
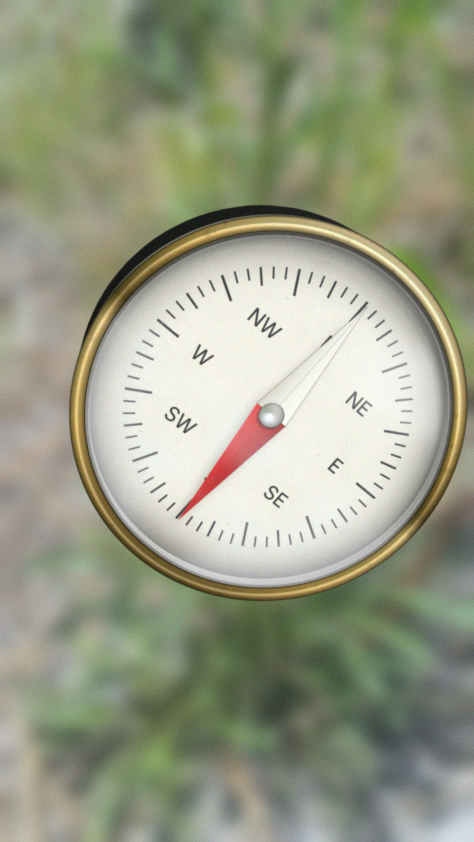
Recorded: 180,°
